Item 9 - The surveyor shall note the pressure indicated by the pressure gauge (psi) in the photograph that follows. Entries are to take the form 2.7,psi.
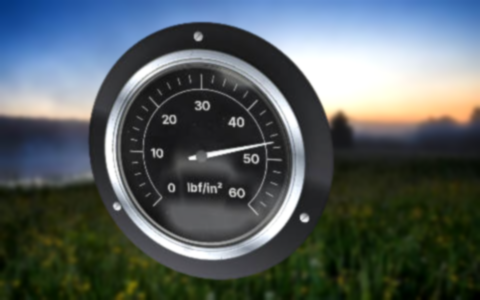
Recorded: 47,psi
